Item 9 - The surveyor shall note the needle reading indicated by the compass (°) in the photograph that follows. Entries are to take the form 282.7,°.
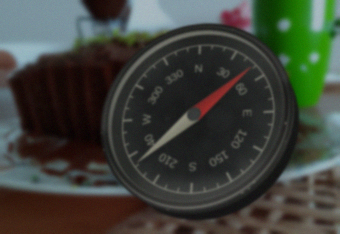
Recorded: 50,°
